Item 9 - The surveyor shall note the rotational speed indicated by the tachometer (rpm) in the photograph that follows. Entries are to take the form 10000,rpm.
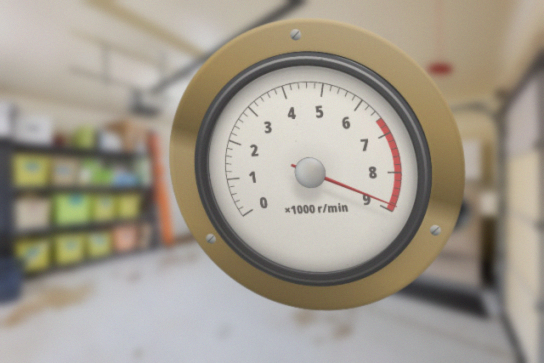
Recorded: 8800,rpm
